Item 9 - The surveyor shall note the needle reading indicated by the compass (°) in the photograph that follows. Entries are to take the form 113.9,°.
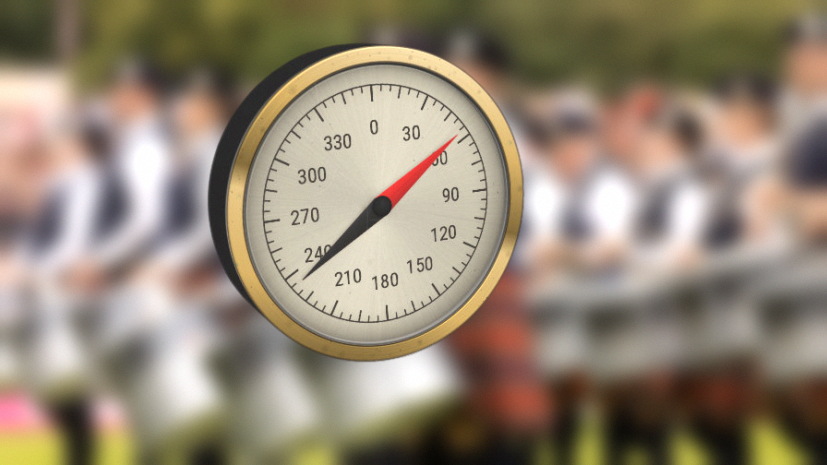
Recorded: 55,°
